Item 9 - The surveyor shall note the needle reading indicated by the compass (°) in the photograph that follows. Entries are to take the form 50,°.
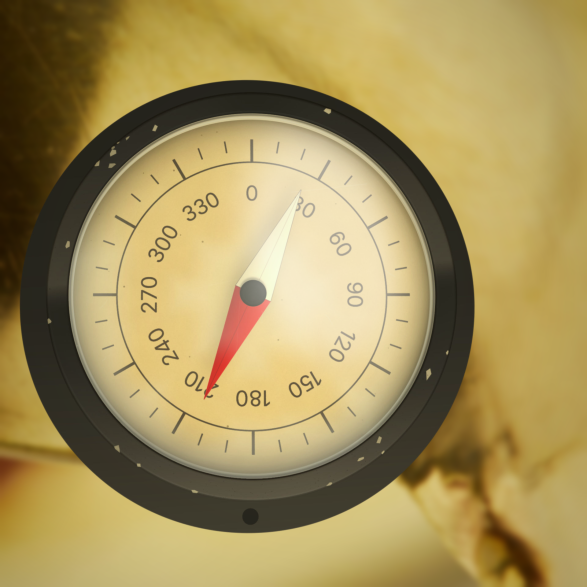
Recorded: 205,°
